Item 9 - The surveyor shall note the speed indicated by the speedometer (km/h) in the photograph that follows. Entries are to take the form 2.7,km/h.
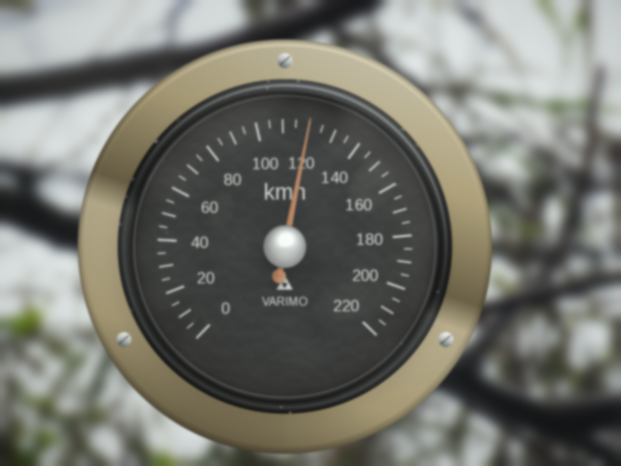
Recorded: 120,km/h
